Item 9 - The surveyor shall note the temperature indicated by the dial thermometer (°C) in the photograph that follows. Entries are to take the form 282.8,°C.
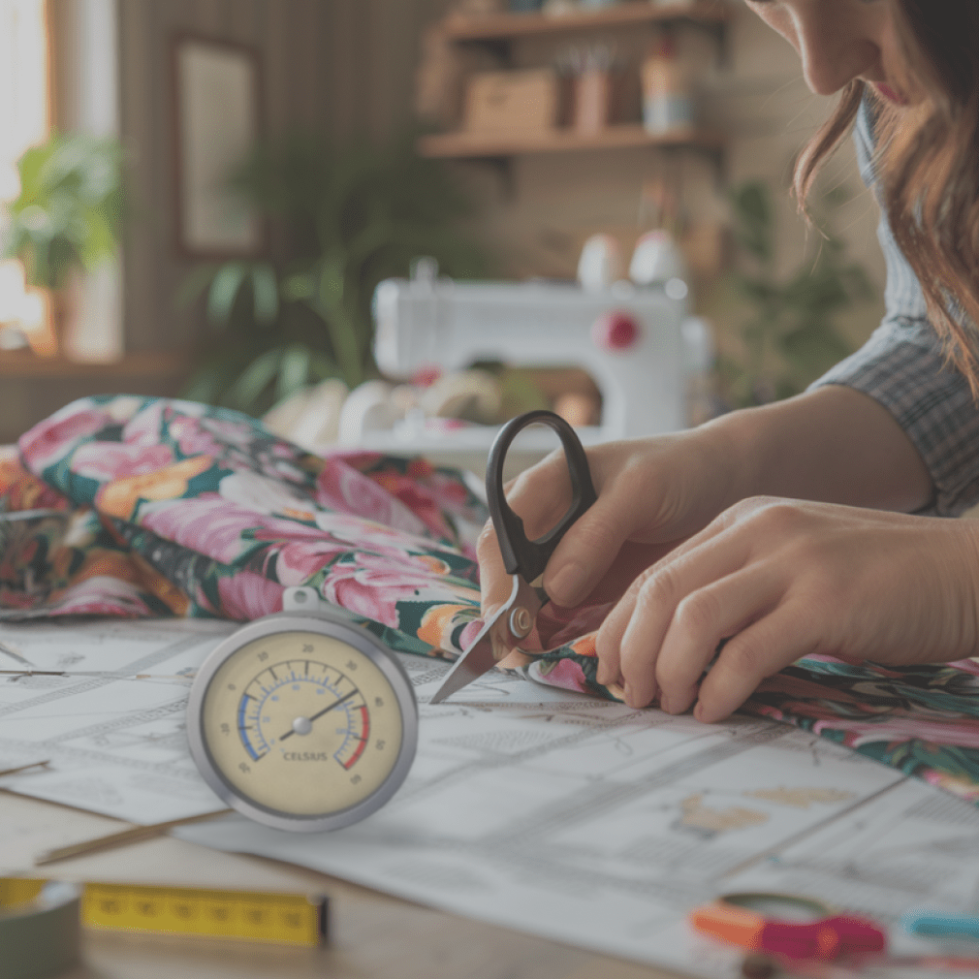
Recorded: 35,°C
